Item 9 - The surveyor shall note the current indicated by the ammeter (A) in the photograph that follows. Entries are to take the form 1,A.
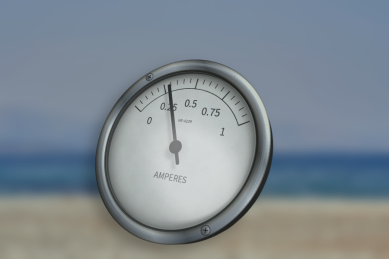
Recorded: 0.3,A
